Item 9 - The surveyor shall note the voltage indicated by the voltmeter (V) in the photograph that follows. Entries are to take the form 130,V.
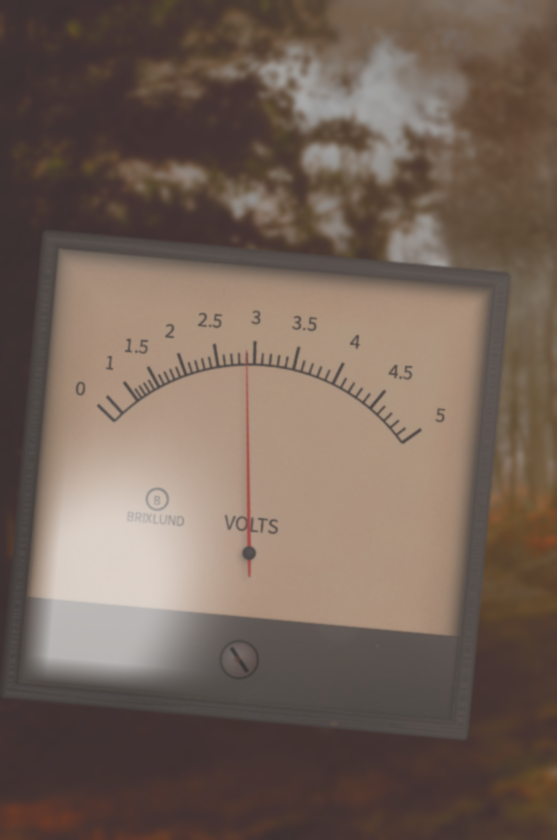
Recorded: 2.9,V
